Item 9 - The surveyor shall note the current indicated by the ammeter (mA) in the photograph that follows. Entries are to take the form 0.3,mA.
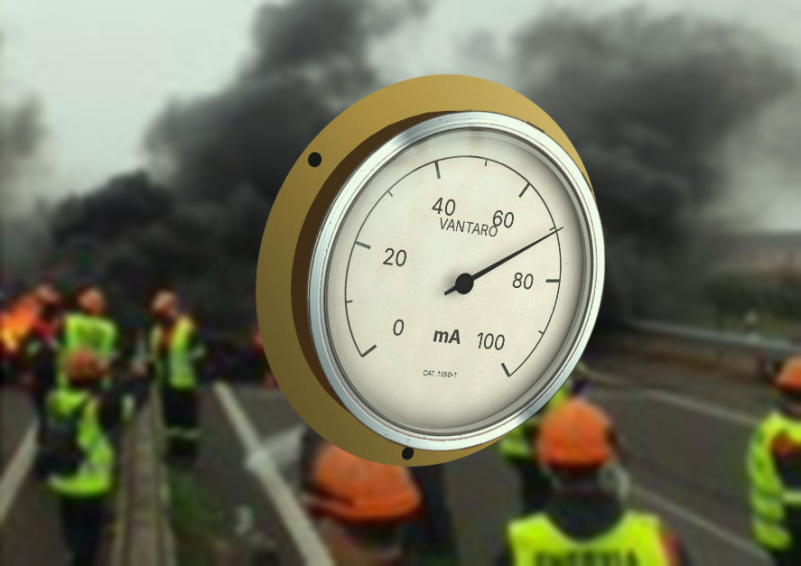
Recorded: 70,mA
